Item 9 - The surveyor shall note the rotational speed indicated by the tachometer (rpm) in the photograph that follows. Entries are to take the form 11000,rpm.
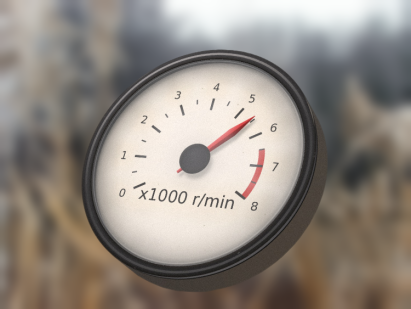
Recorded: 5500,rpm
